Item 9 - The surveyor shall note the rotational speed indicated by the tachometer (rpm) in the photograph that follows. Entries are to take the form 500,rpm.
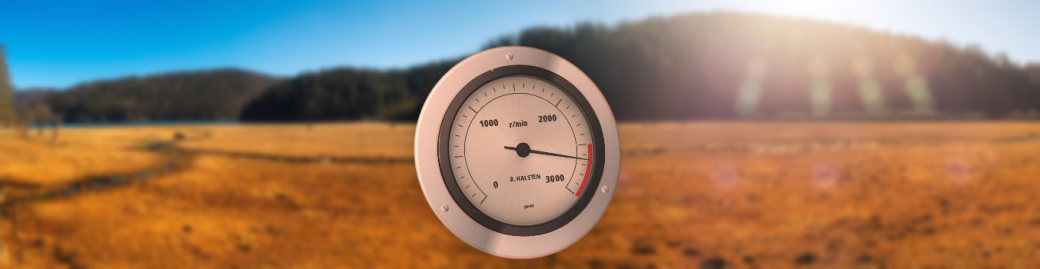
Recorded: 2650,rpm
